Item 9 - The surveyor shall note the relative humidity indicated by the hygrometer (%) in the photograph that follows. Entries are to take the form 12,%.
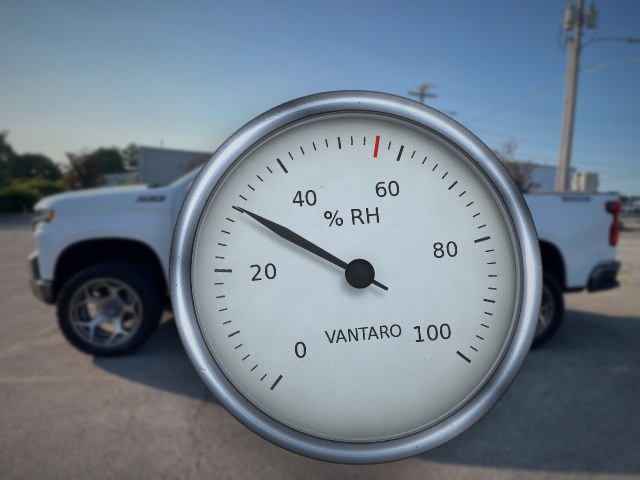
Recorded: 30,%
